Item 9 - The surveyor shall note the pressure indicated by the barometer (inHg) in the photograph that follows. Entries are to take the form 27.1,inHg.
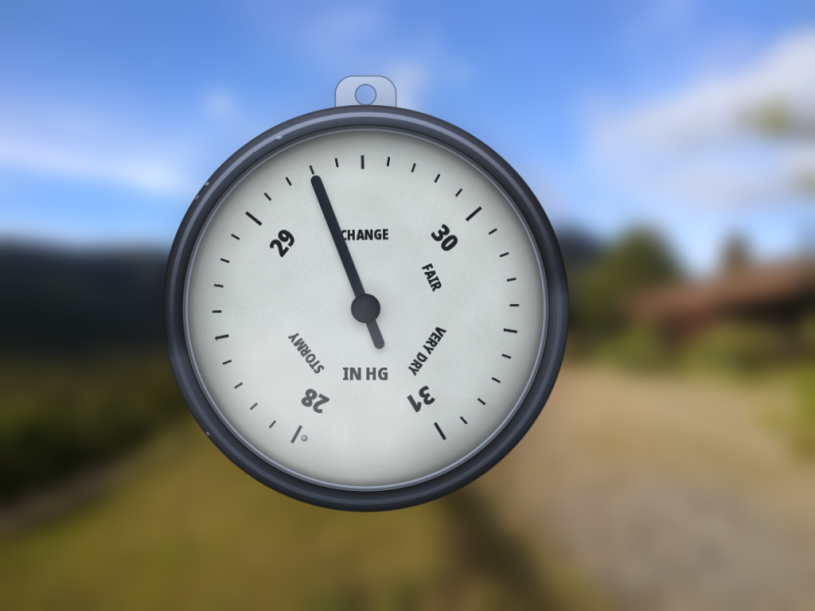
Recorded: 29.3,inHg
